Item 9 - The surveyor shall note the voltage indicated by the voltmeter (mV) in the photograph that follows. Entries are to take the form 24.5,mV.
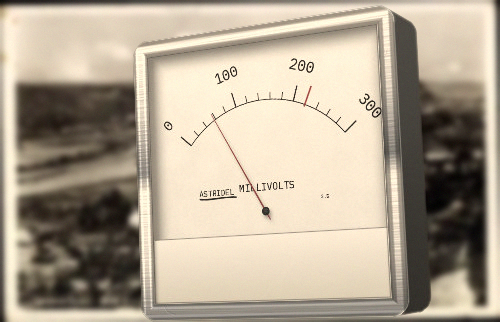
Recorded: 60,mV
